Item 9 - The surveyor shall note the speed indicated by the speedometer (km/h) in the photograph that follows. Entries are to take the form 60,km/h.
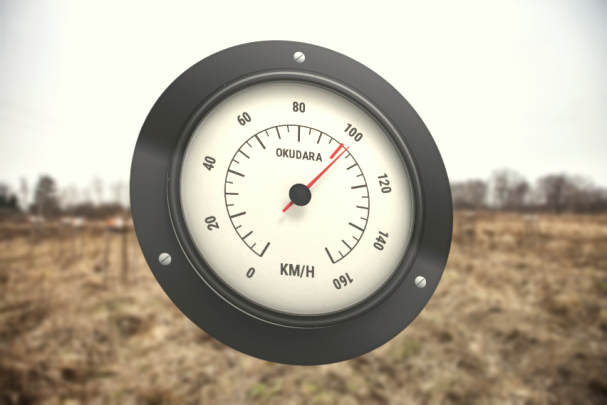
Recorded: 102.5,km/h
